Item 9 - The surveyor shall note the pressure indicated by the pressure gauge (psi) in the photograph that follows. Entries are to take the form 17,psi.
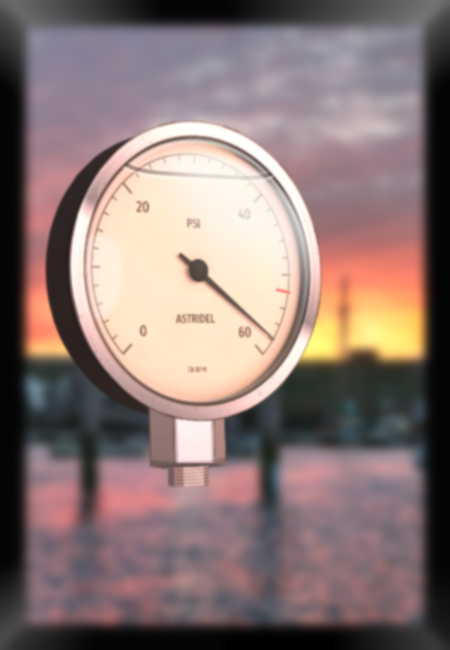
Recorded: 58,psi
